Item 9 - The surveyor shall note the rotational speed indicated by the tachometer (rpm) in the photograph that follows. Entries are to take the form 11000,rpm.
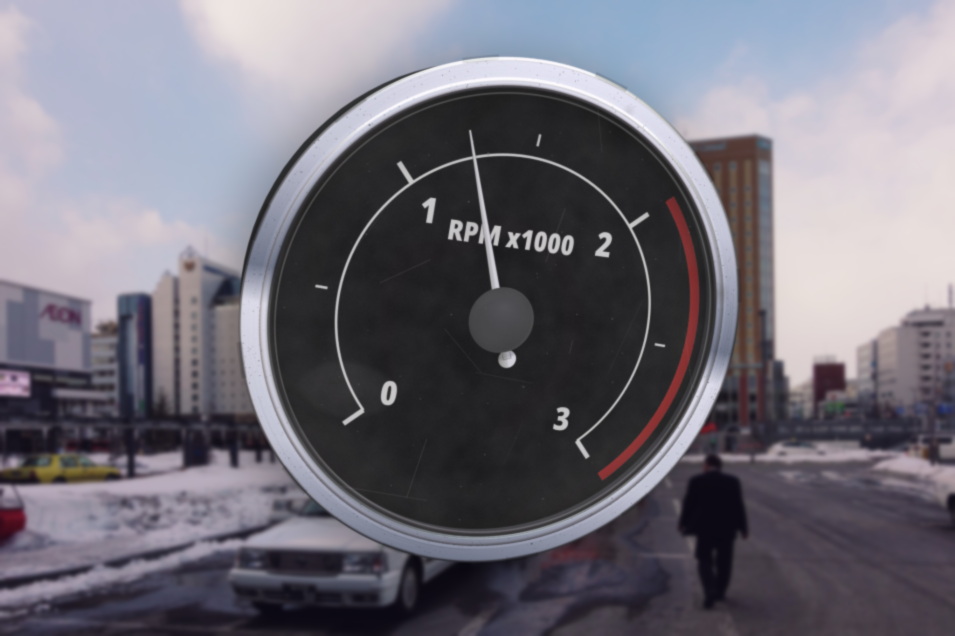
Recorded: 1250,rpm
